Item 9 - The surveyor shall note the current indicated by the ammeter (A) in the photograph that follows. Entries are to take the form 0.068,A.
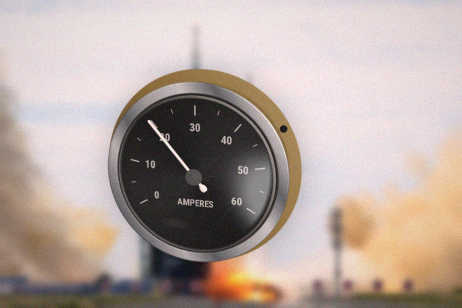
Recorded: 20,A
